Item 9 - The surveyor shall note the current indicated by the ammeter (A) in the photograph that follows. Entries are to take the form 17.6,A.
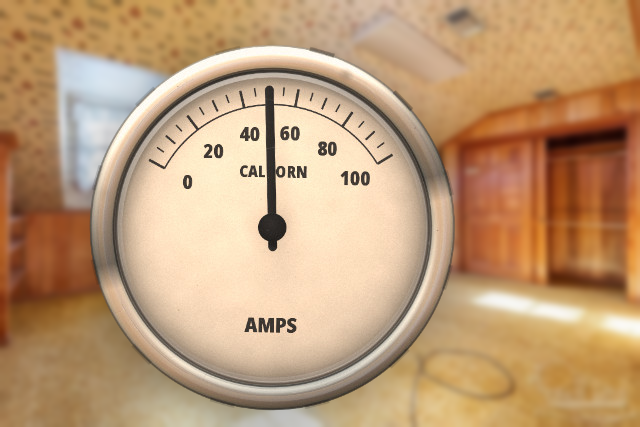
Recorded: 50,A
